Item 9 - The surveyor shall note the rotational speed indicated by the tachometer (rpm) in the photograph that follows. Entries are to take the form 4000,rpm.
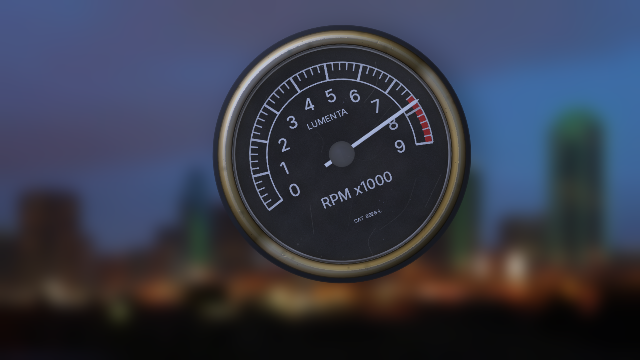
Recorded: 7800,rpm
